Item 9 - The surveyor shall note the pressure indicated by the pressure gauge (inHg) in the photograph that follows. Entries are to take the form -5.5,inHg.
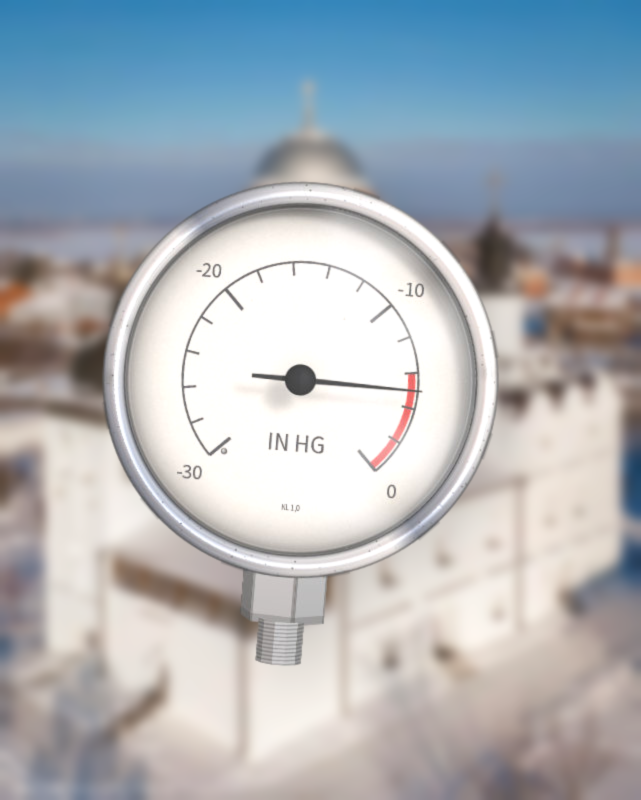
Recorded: -5,inHg
